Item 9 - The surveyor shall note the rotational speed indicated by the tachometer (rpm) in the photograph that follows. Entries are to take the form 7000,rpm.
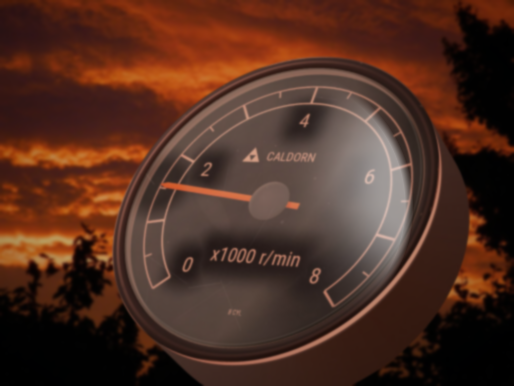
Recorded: 1500,rpm
